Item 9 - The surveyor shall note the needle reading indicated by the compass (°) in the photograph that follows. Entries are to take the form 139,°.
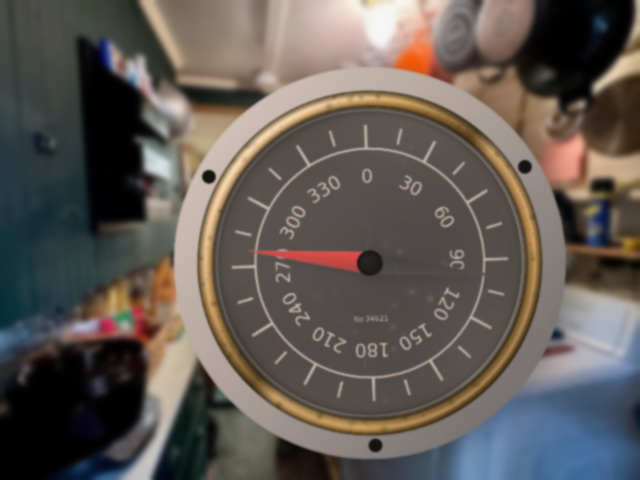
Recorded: 277.5,°
